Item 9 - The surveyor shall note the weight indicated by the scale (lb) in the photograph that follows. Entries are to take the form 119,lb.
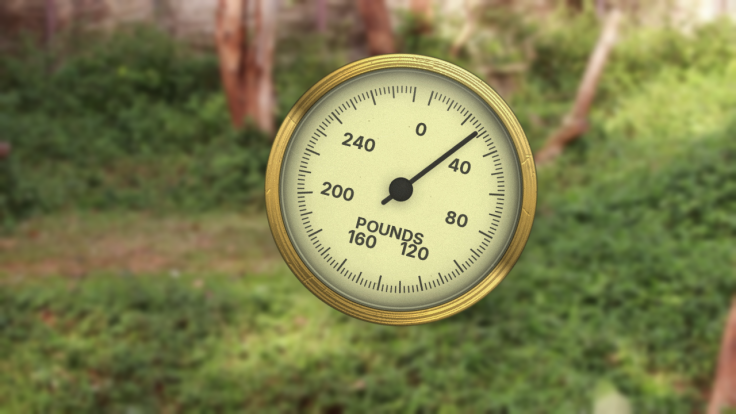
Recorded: 28,lb
